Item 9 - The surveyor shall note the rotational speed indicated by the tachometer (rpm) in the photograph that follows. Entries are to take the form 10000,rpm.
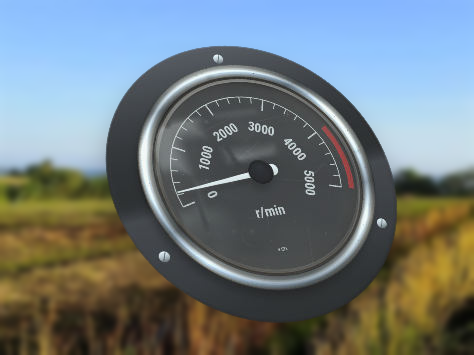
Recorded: 200,rpm
